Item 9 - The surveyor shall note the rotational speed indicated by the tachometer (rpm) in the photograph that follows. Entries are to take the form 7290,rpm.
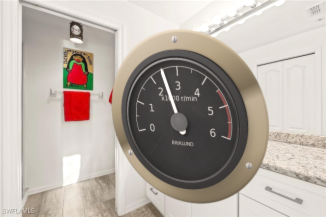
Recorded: 2500,rpm
